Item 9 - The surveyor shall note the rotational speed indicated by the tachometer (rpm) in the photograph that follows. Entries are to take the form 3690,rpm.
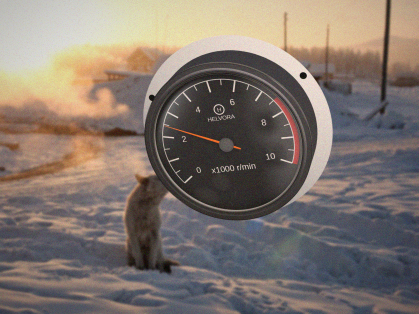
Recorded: 2500,rpm
